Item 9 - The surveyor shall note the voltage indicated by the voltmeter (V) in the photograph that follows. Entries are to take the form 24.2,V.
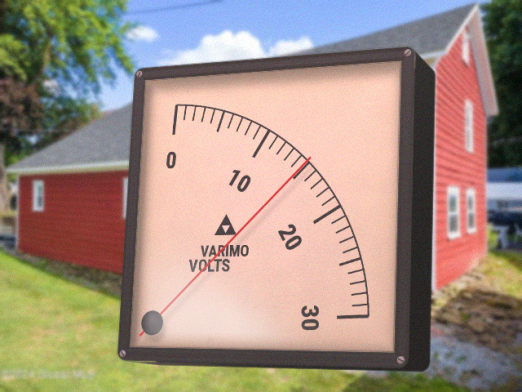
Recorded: 15,V
